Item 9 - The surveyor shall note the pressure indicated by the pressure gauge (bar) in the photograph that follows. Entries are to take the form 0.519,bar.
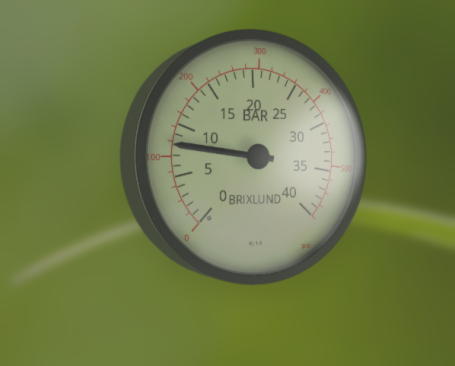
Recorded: 8,bar
